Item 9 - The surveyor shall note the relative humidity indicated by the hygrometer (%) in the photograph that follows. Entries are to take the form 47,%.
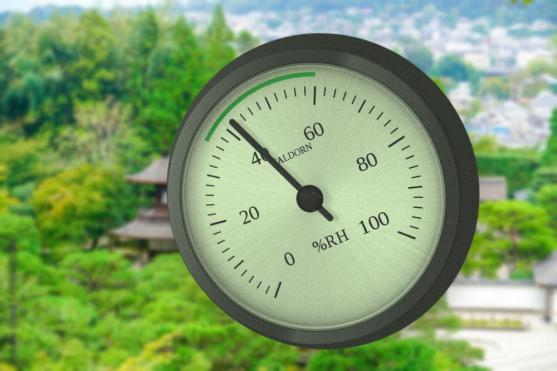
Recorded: 42,%
